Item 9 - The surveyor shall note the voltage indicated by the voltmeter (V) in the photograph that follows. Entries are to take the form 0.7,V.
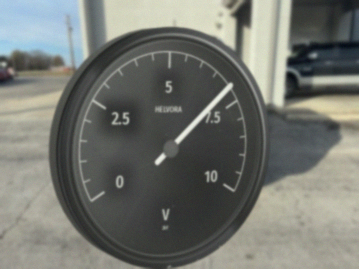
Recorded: 7,V
